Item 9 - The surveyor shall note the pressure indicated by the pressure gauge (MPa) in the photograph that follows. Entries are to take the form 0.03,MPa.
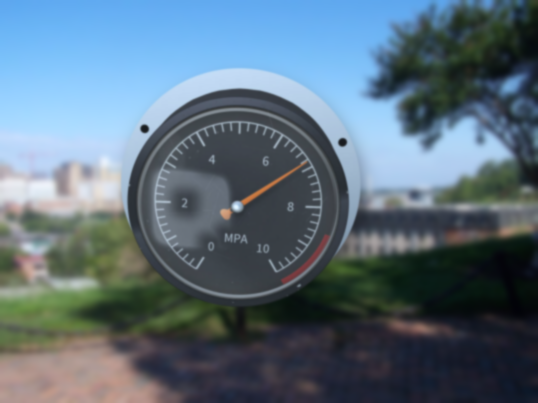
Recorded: 6.8,MPa
